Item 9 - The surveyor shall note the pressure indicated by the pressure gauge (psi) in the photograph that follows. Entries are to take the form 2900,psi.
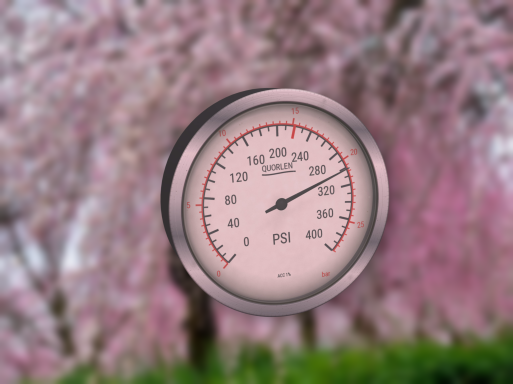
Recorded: 300,psi
